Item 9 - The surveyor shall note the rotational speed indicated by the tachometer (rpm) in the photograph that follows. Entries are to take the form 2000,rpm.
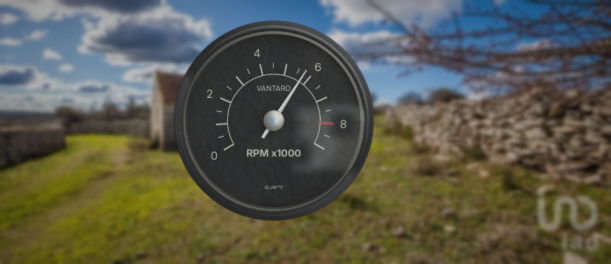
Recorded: 5750,rpm
